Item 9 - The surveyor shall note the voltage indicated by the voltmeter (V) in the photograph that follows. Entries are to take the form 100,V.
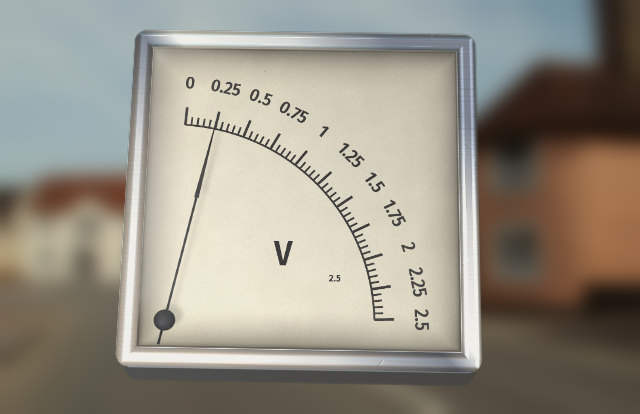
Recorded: 0.25,V
